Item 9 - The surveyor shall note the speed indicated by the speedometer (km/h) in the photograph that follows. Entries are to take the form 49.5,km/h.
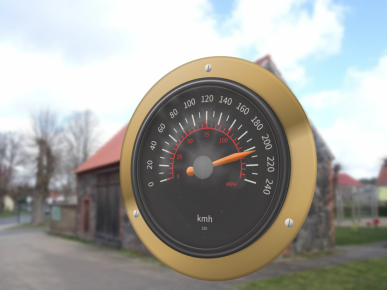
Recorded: 205,km/h
